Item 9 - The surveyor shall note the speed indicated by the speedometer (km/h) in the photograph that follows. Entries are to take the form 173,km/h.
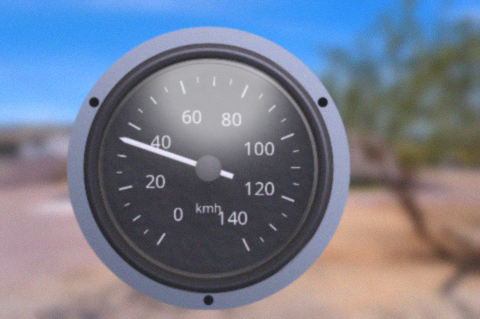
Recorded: 35,km/h
